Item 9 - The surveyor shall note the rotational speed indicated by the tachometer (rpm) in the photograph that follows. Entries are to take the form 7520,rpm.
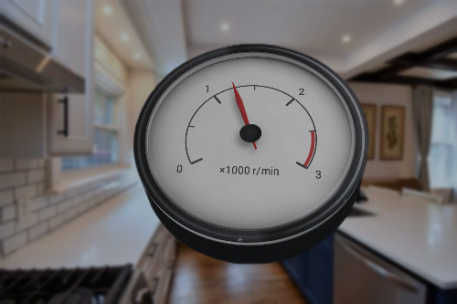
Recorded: 1250,rpm
